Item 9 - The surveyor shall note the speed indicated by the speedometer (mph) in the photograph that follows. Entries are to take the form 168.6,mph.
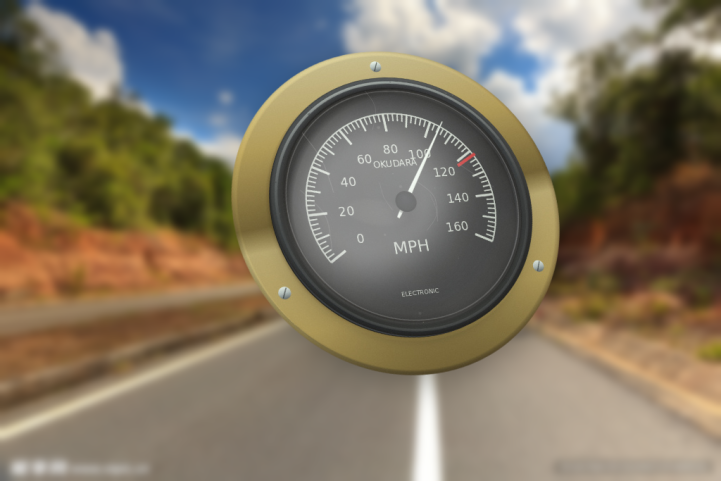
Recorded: 104,mph
